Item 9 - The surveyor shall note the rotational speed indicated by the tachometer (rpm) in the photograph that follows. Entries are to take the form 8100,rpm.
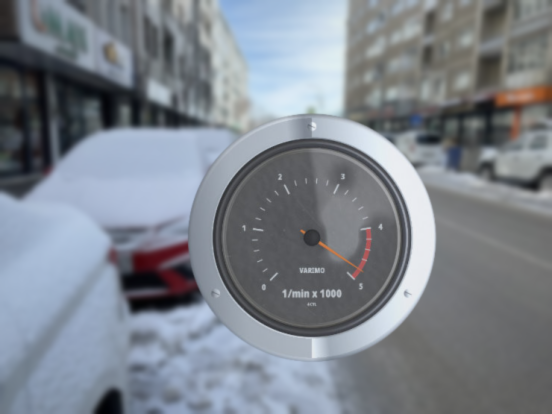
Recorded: 4800,rpm
